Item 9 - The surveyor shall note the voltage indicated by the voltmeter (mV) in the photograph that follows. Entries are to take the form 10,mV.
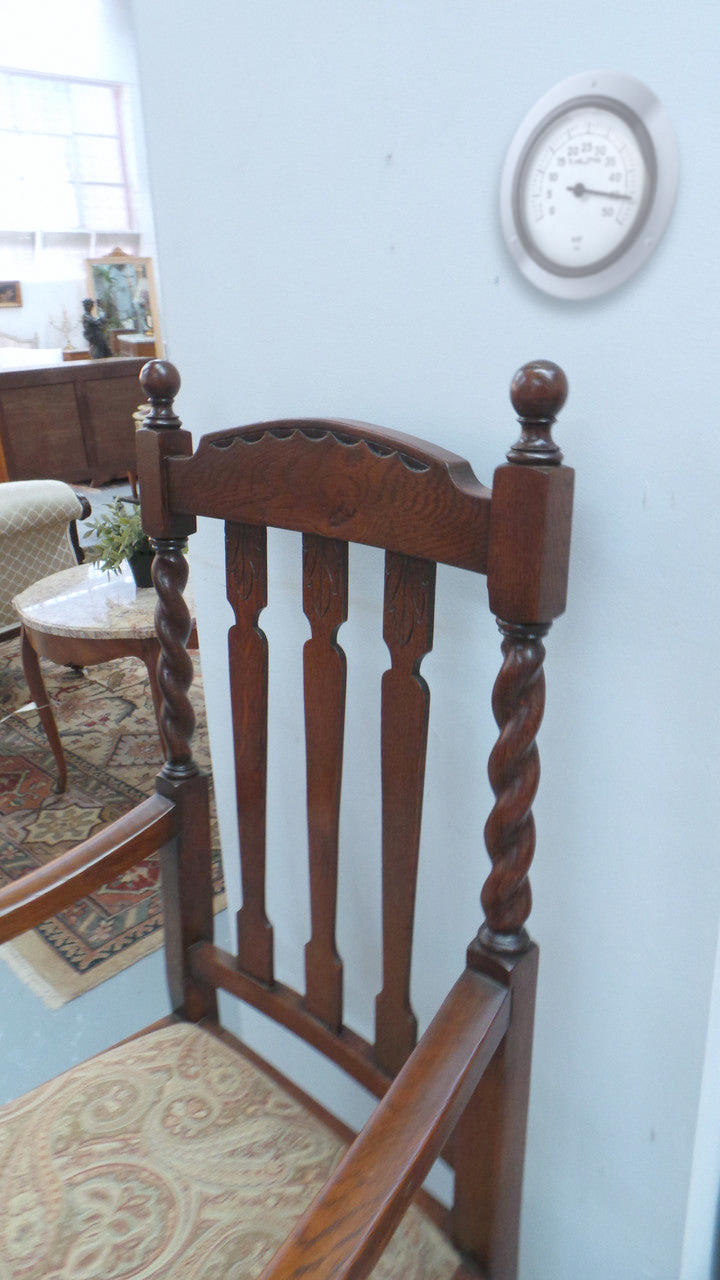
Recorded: 45,mV
